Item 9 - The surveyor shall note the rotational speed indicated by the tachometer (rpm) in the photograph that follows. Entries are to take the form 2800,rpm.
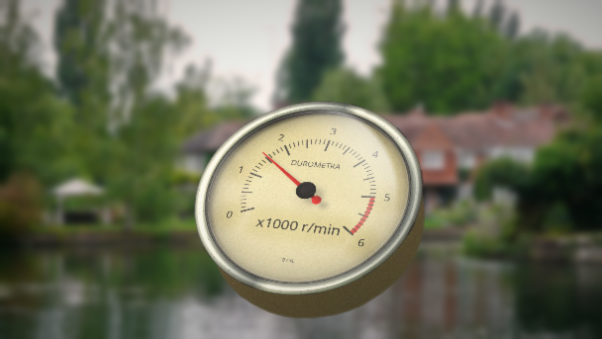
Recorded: 1500,rpm
